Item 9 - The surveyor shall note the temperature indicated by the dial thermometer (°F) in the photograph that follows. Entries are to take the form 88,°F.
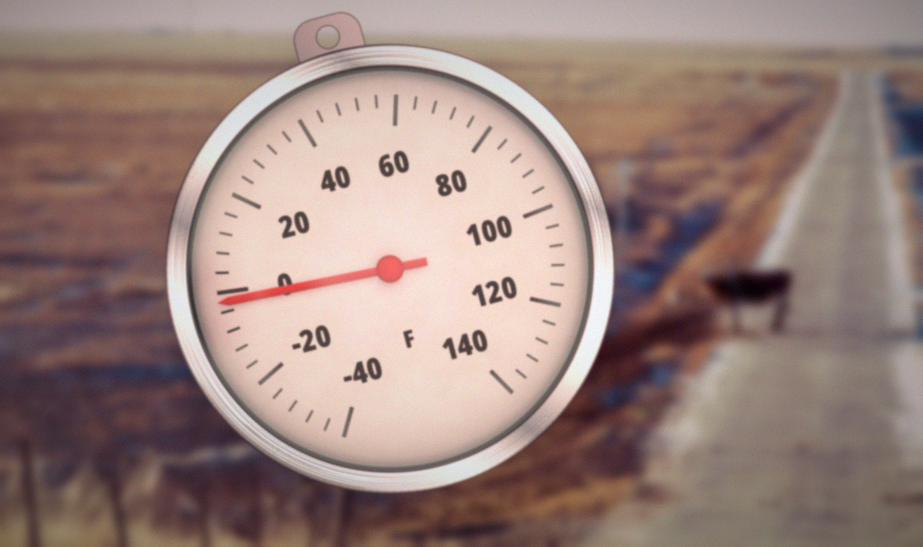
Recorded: -2,°F
